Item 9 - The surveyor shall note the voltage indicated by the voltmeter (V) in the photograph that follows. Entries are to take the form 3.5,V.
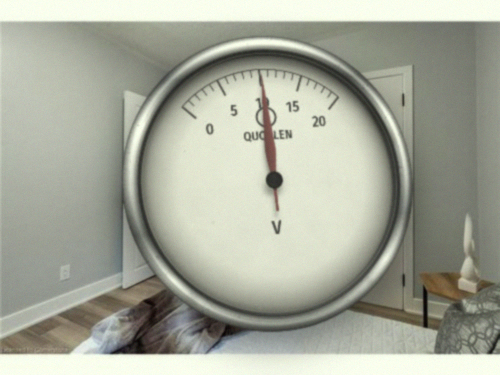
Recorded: 10,V
